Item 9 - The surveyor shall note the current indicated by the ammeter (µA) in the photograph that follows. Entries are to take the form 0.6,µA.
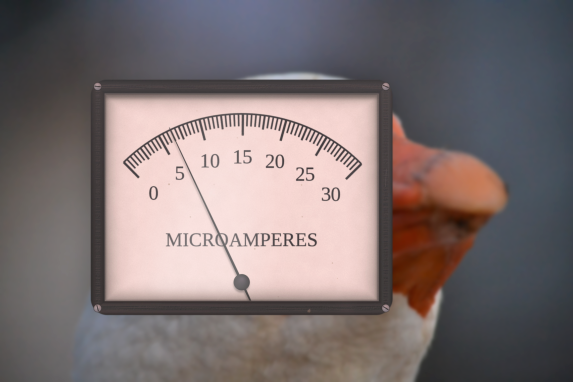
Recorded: 6.5,µA
